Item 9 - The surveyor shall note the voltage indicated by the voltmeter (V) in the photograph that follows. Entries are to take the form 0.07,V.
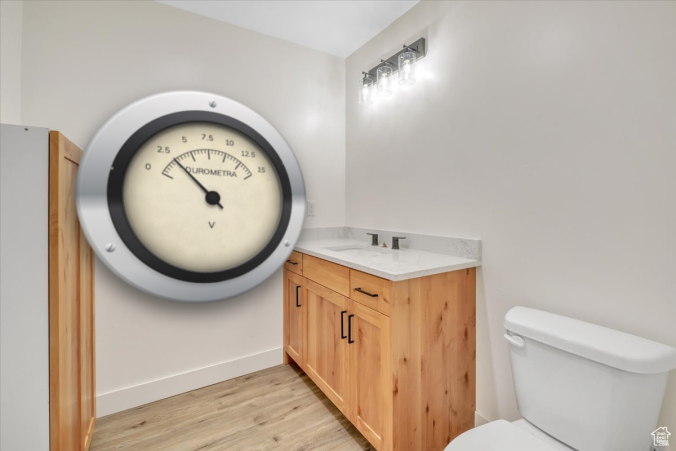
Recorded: 2.5,V
